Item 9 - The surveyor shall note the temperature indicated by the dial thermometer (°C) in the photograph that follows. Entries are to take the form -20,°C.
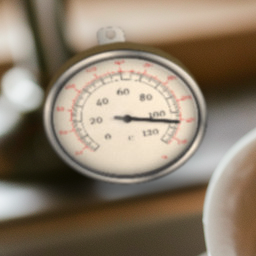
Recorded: 105,°C
